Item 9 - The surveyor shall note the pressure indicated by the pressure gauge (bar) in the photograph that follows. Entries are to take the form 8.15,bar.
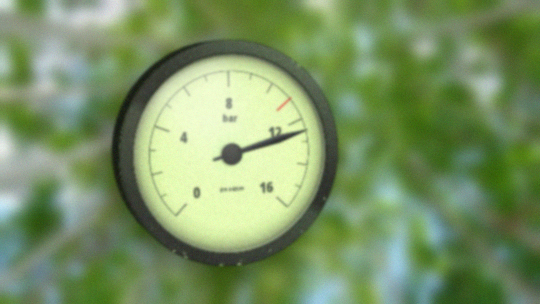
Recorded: 12.5,bar
